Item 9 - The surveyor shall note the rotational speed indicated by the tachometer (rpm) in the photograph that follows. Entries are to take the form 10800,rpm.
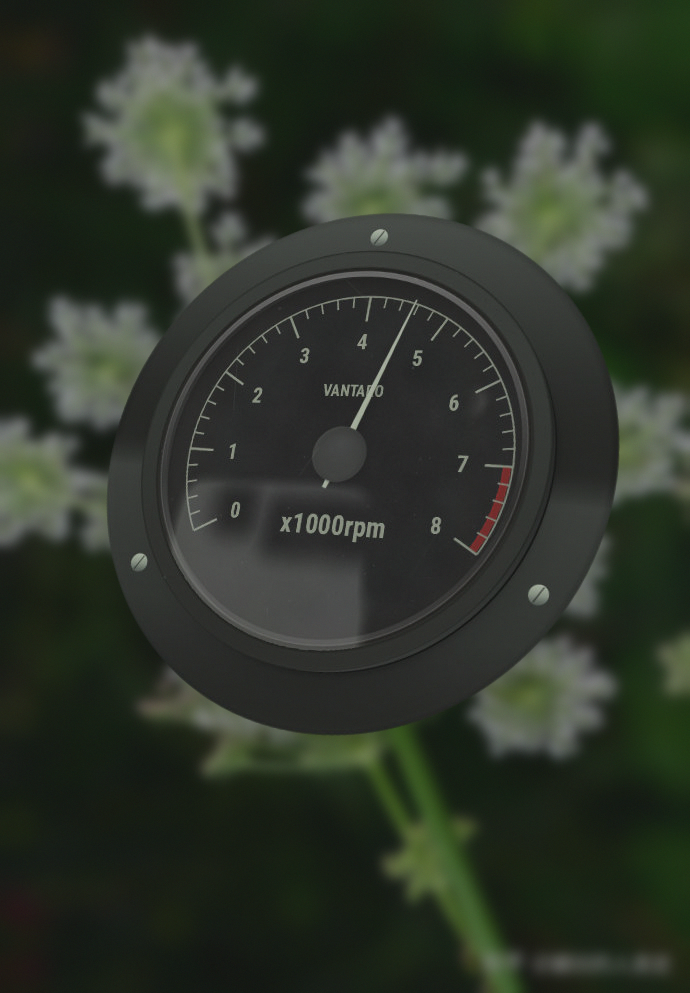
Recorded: 4600,rpm
